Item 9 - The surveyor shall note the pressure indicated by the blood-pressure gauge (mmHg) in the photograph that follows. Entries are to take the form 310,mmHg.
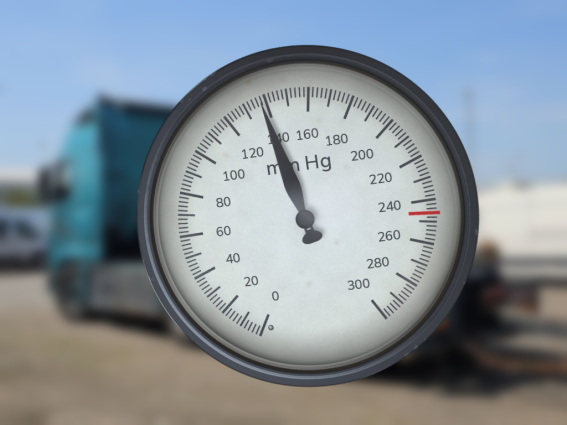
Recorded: 138,mmHg
